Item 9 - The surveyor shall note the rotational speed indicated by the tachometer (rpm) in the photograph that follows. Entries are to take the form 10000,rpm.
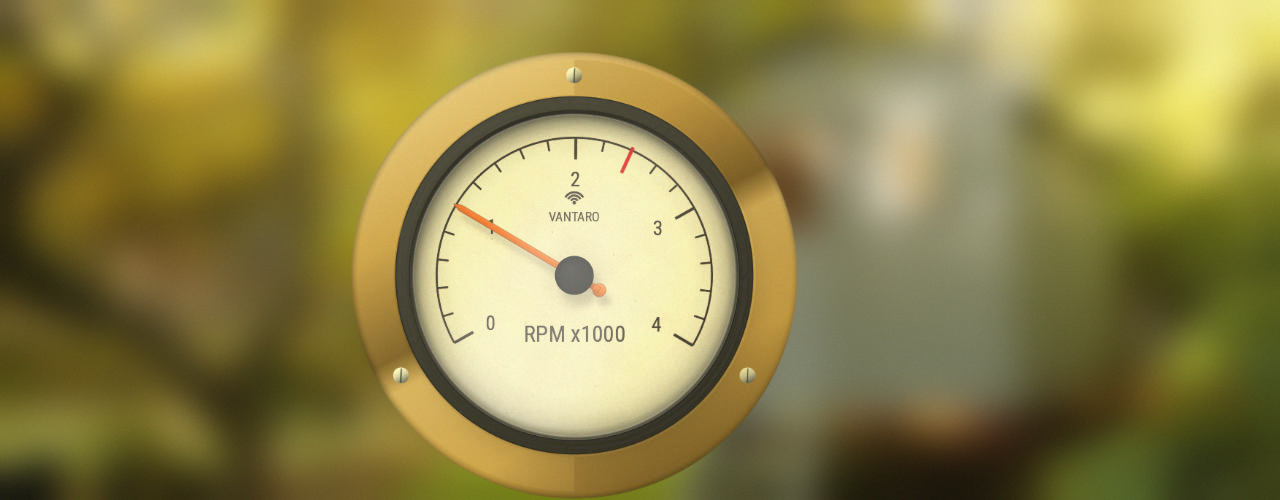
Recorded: 1000,rpm
